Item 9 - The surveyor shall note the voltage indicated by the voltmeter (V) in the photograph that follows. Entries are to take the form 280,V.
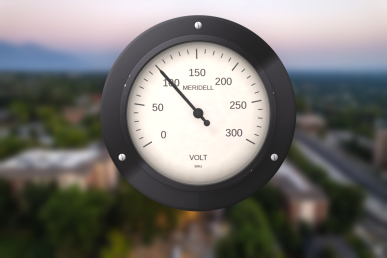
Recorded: 100,V
